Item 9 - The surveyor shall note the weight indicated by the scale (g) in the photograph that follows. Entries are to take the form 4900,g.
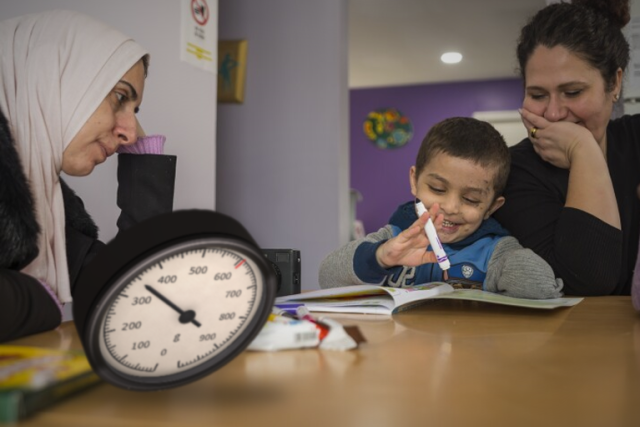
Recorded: 350,g
